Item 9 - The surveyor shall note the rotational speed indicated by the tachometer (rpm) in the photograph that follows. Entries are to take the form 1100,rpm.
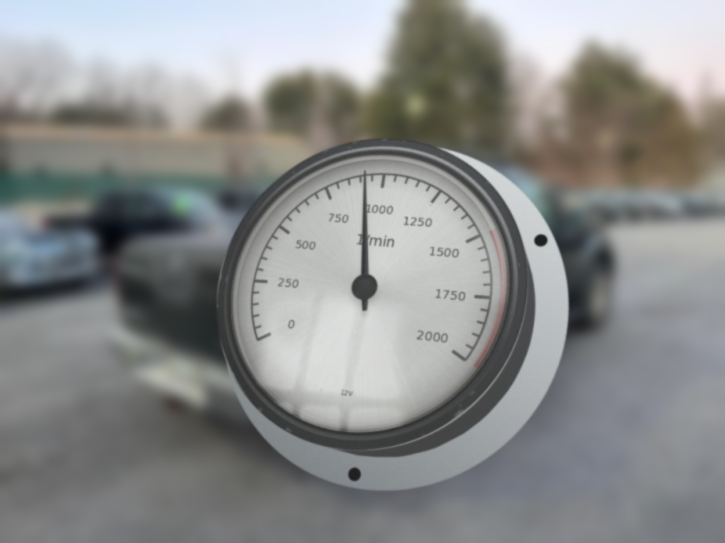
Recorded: 925,rpm
